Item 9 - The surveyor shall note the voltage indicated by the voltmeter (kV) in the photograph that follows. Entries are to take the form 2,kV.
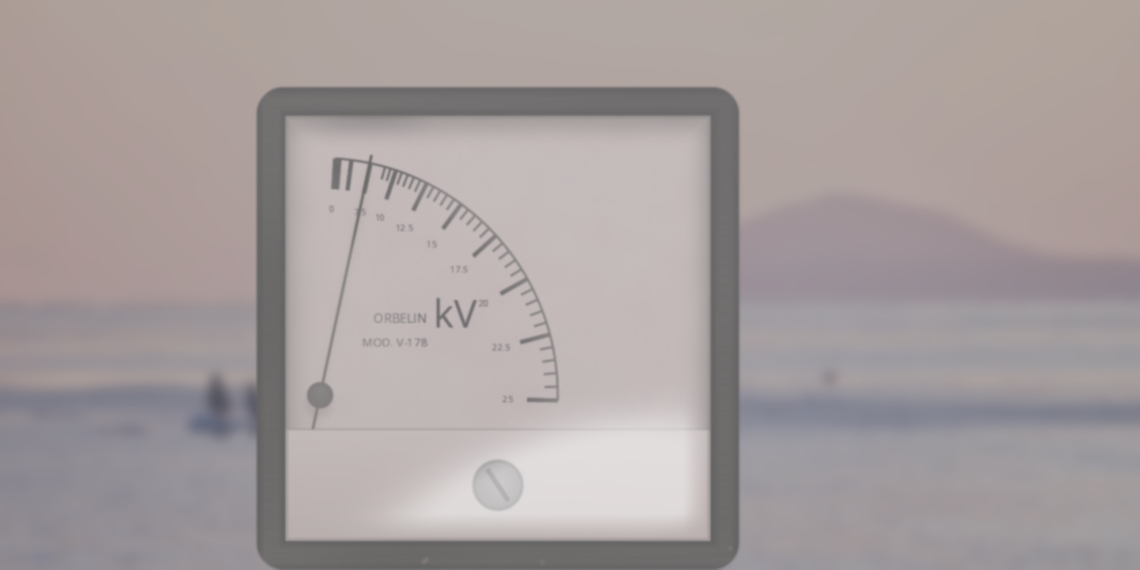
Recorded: 7.5,kV
